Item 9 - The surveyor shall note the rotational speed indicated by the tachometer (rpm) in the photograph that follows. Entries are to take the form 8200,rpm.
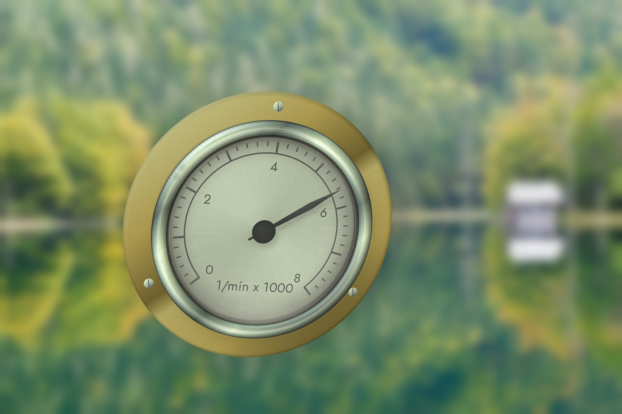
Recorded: 5600,rpm
